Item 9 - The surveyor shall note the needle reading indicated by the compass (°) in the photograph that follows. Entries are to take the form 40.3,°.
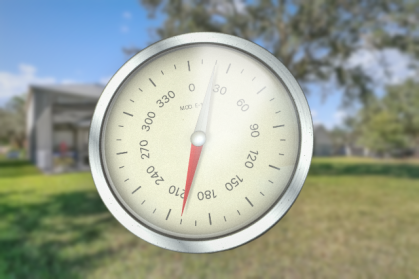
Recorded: 200,°
